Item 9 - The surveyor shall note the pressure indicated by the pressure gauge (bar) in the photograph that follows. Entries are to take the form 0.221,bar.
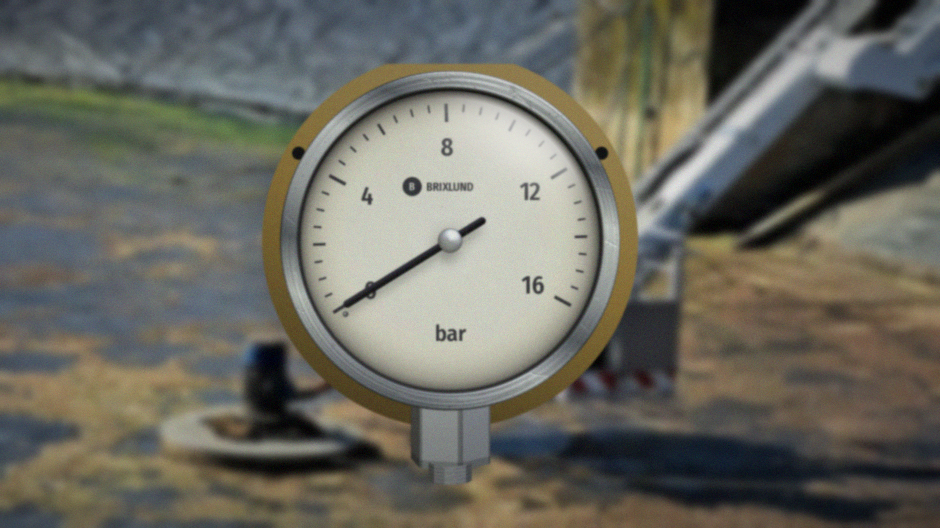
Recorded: 0,bar
